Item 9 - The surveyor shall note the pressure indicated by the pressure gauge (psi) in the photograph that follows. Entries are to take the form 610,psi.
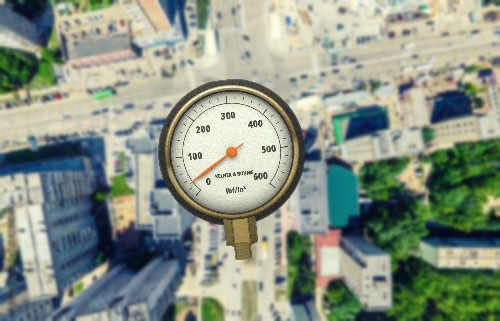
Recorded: 30,psi
